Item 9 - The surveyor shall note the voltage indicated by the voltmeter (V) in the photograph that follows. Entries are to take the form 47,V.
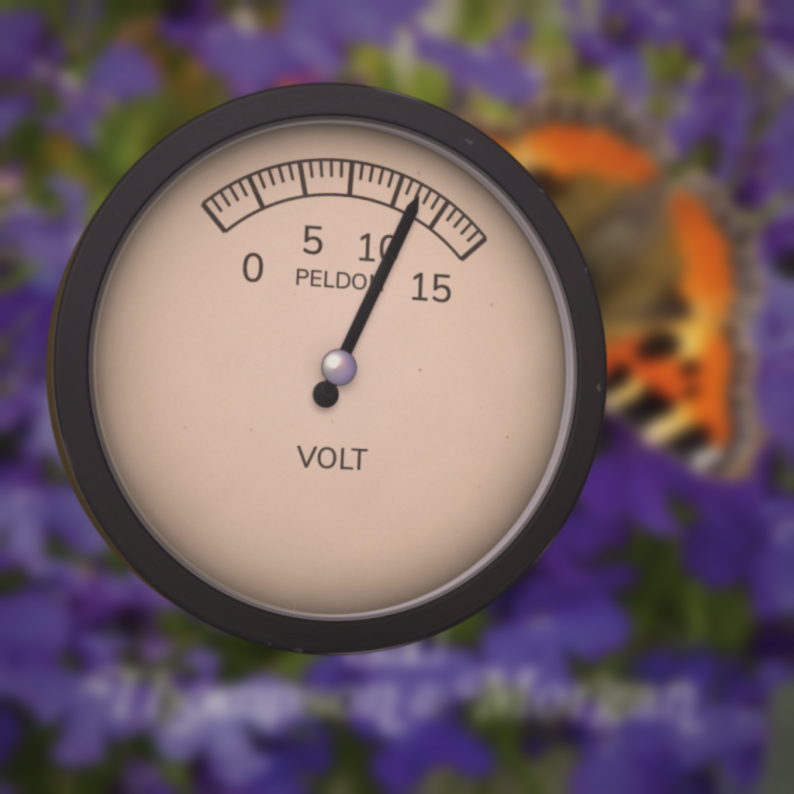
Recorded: 11,V
